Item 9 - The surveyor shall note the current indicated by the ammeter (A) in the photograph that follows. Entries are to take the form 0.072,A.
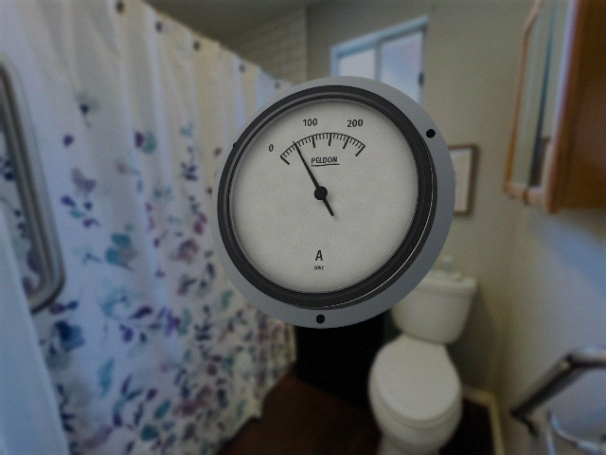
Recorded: 50,A
